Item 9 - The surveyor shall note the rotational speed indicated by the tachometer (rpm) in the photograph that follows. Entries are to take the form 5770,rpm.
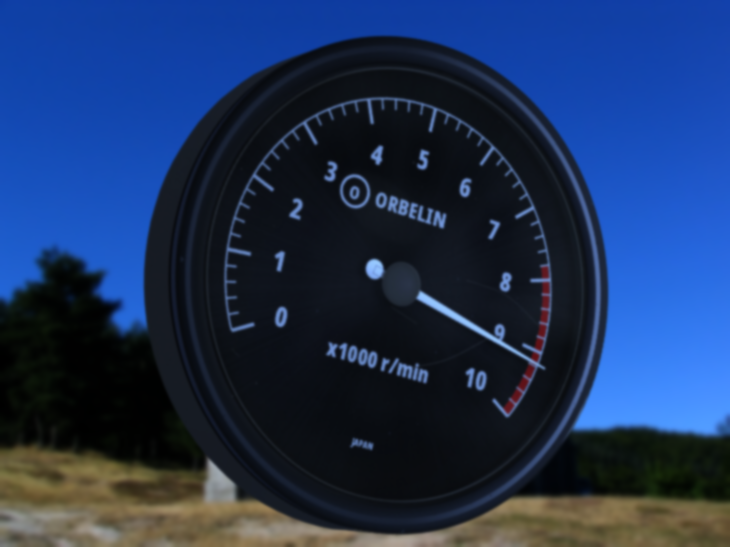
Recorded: 9200,rpm
